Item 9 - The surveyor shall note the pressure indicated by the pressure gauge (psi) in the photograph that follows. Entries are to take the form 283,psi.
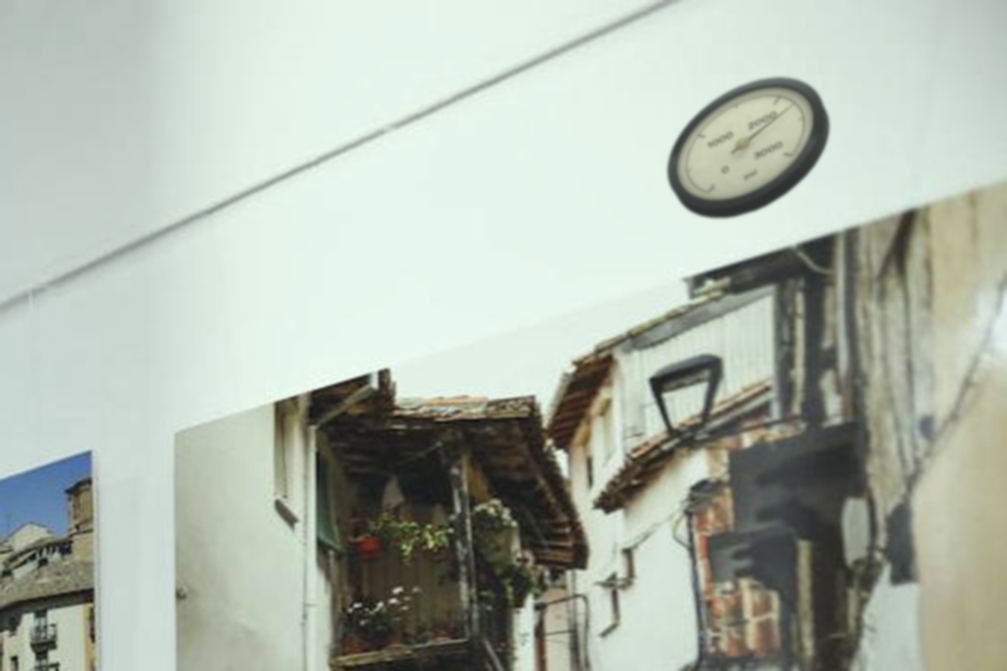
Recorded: 2250,psi
